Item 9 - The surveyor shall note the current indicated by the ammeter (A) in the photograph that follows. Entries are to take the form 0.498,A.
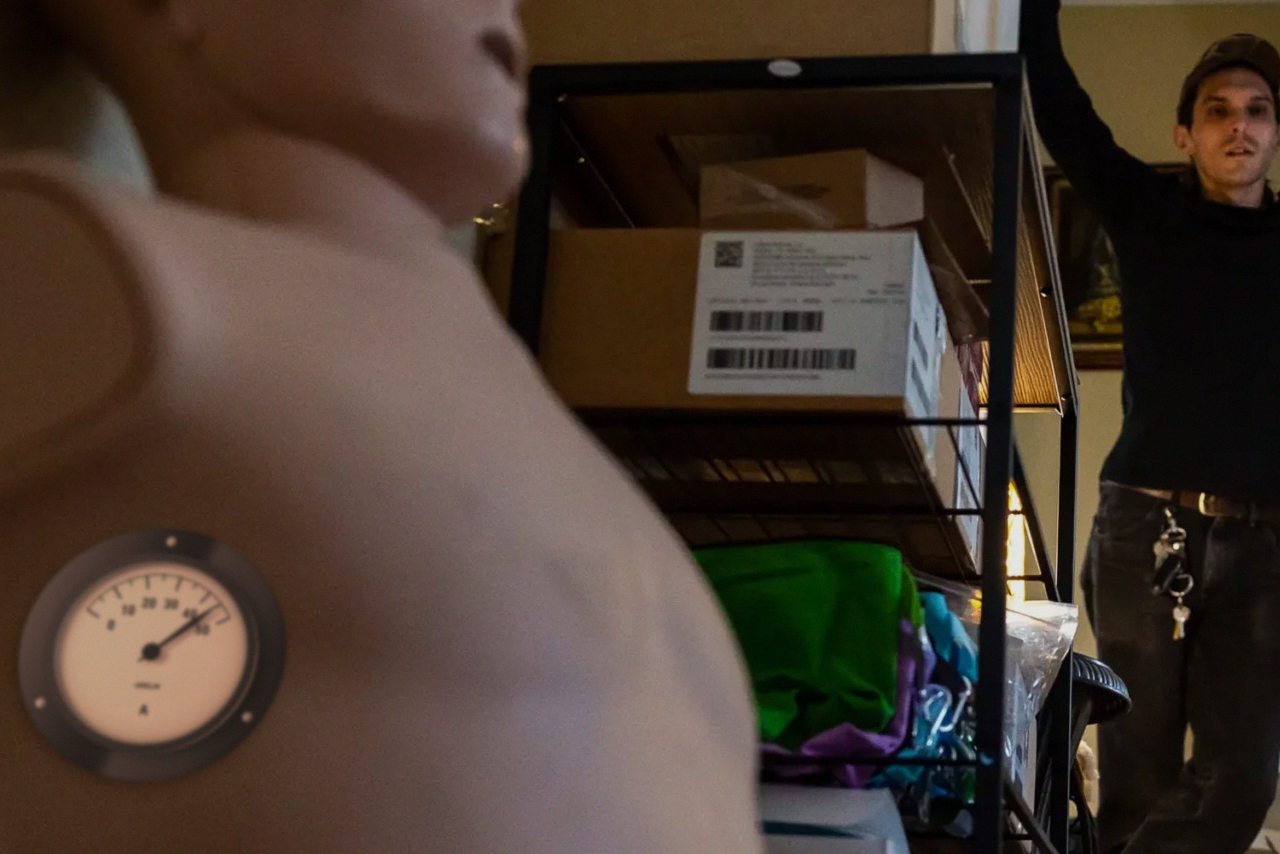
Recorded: 45,A
